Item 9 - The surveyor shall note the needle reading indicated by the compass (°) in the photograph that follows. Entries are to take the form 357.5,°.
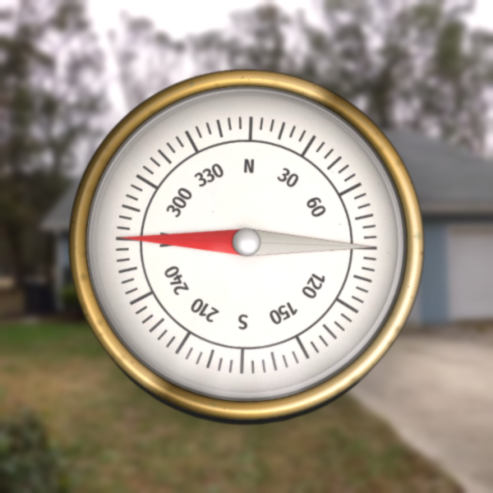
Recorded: 270,°
